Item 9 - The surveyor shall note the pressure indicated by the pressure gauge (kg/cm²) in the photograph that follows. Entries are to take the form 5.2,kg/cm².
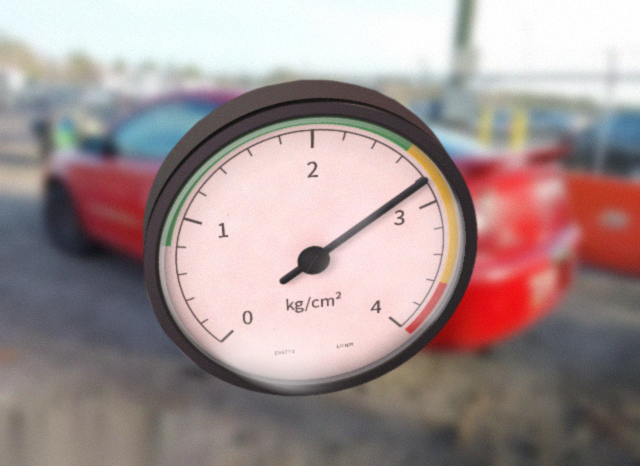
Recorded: 2.8,kg/cm²
